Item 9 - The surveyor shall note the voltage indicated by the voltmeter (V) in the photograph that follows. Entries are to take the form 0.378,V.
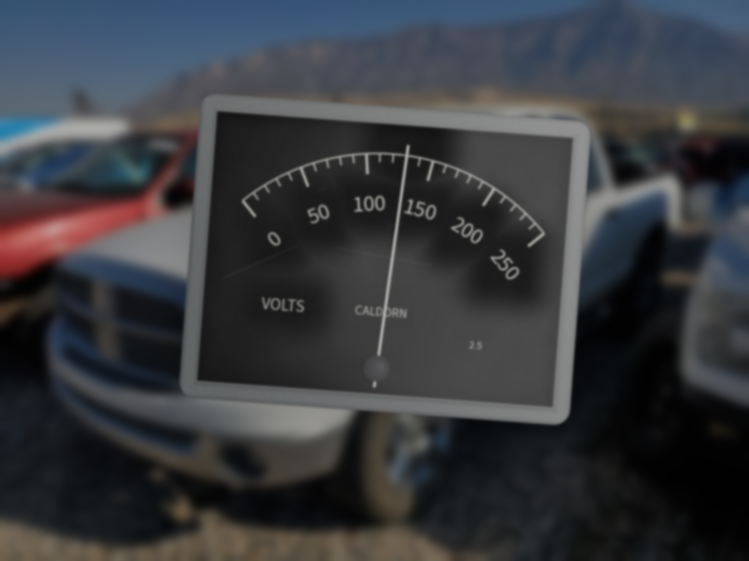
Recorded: 130,V
